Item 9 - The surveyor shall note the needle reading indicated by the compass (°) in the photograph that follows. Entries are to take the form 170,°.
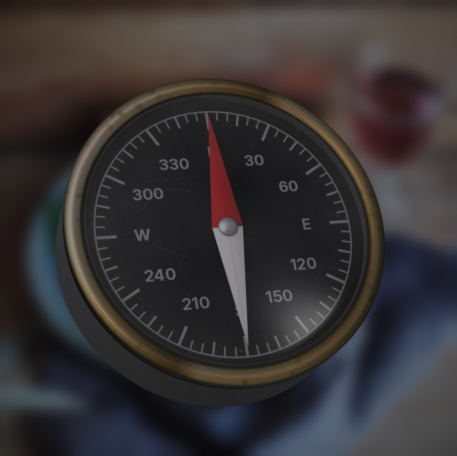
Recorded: 0,°
